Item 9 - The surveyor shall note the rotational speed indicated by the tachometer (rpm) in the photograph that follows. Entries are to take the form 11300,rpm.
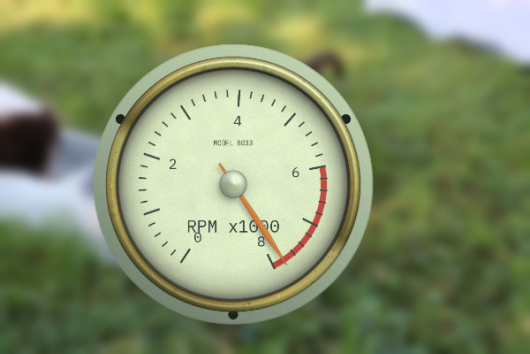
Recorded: 7800,rpm
